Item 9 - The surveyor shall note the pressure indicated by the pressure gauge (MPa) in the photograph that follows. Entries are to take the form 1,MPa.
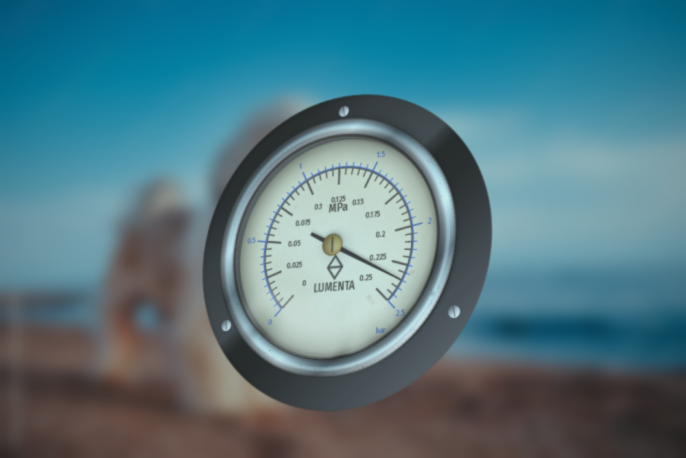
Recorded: 0.235,MPa
